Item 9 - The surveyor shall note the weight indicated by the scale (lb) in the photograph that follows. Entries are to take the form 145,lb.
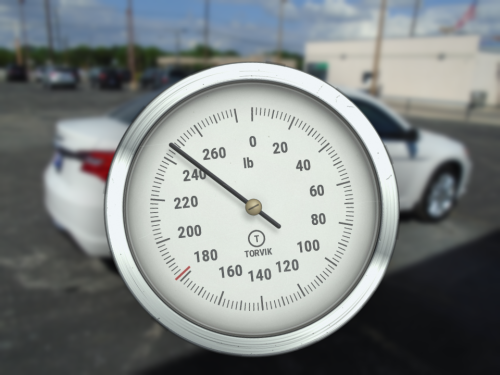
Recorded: 246,lb
